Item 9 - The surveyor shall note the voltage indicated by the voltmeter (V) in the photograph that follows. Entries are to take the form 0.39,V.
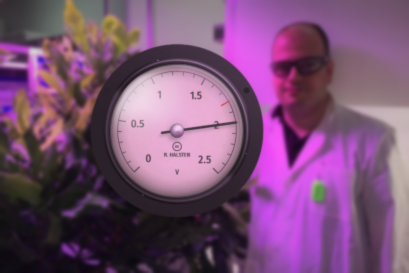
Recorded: 2,V
